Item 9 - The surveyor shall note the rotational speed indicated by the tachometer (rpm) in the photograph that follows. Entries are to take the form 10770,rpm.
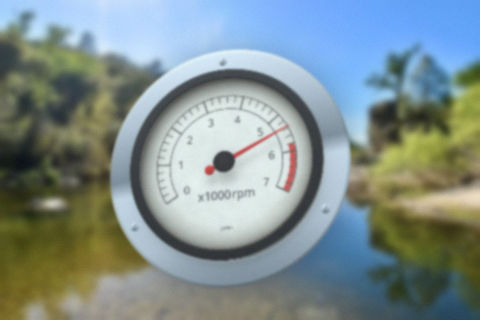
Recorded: 5400,rpm
